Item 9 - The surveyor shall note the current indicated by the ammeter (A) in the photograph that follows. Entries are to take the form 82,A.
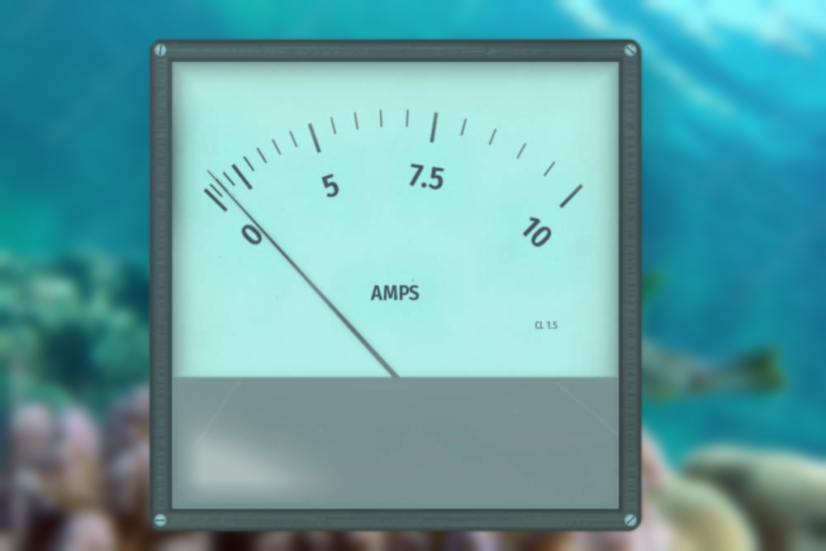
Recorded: 1.5,A
